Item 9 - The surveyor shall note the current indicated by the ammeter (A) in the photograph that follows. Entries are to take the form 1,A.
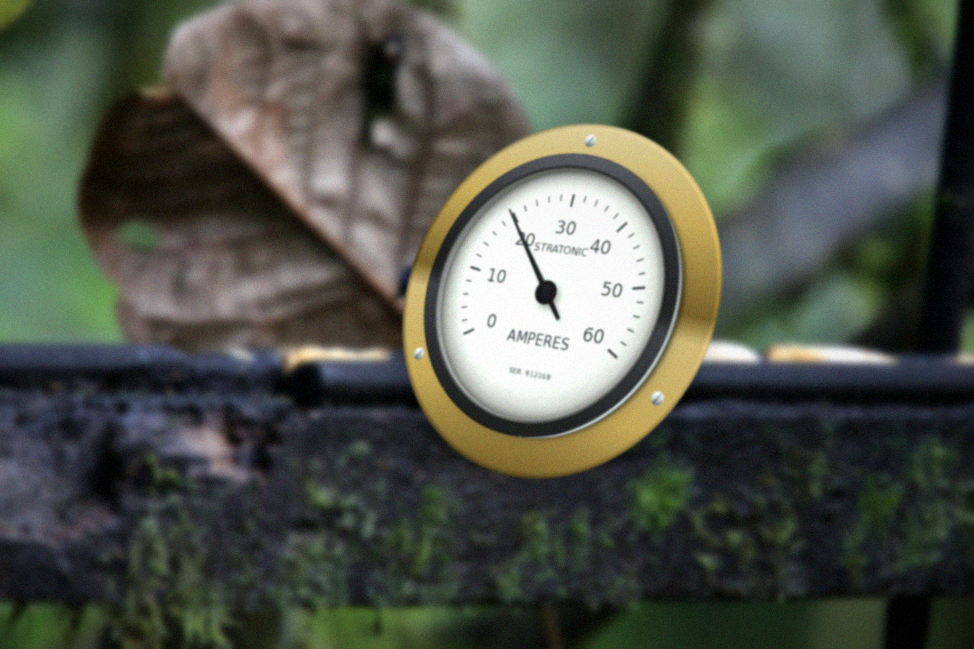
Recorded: 20,A
